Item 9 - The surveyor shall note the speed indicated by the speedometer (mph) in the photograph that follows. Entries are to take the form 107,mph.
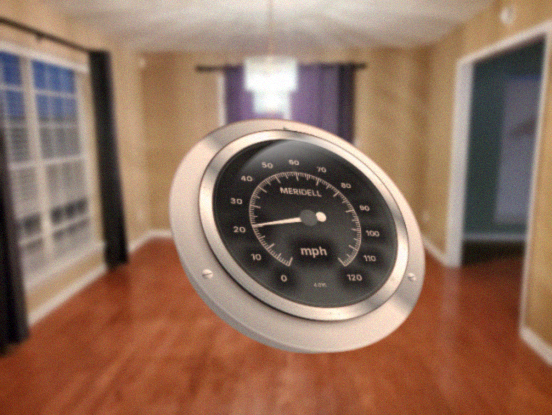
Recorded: 20,mph
